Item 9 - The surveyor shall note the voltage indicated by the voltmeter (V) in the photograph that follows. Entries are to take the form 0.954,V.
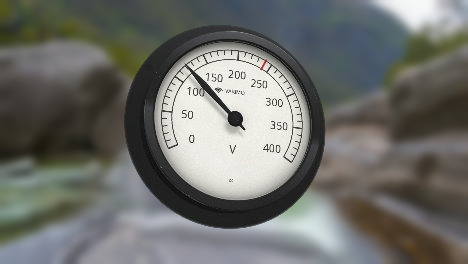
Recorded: 120,V
